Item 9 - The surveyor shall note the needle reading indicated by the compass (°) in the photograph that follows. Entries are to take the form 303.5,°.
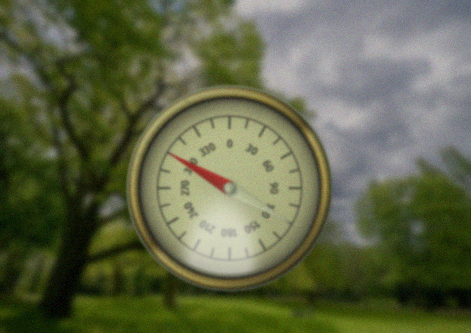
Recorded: 300,°
